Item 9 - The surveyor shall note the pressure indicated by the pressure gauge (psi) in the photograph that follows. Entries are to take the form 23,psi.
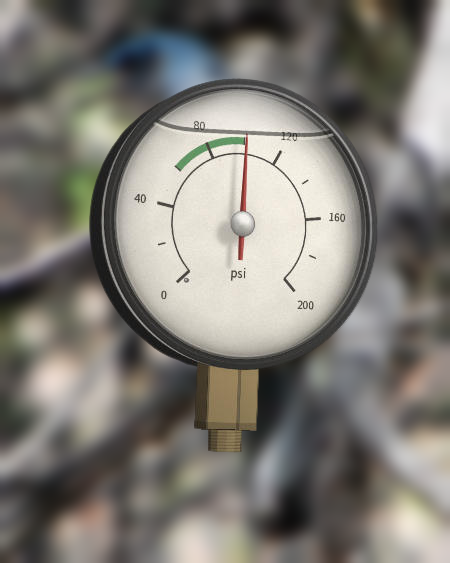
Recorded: 100,psi
